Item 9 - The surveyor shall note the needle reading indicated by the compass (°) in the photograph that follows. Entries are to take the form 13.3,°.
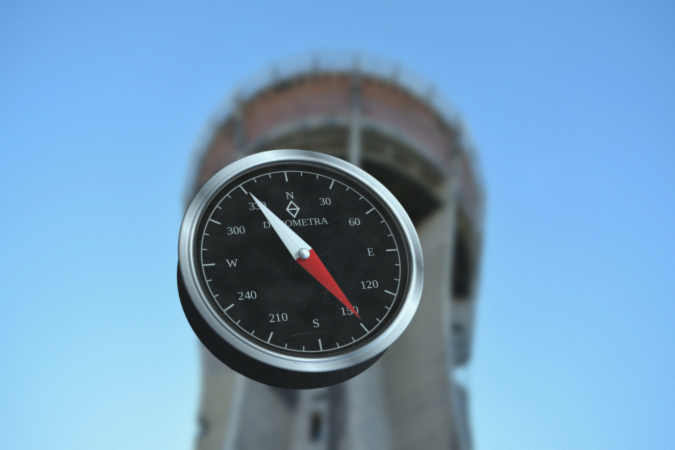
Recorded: 150,°
